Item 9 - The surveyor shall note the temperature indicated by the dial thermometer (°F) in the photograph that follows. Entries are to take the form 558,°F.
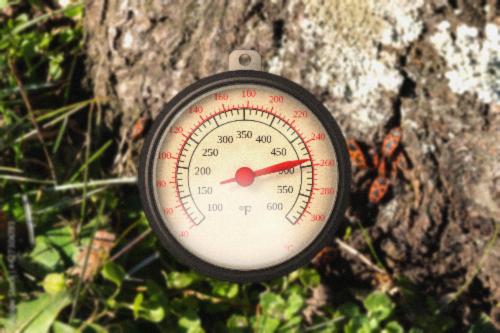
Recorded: 490,°F
